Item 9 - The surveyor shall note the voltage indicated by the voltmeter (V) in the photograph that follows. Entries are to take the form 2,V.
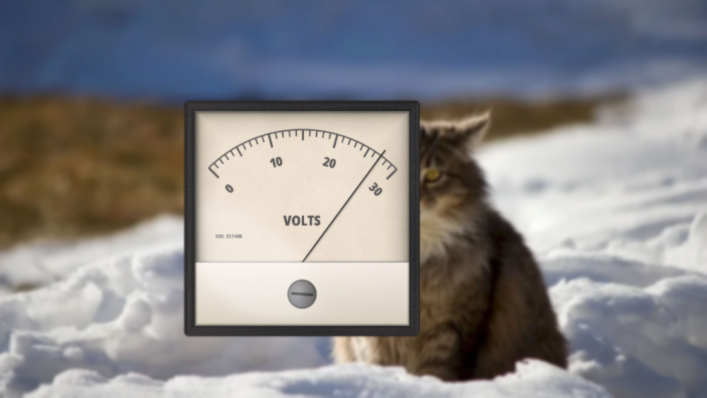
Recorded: 27,V
